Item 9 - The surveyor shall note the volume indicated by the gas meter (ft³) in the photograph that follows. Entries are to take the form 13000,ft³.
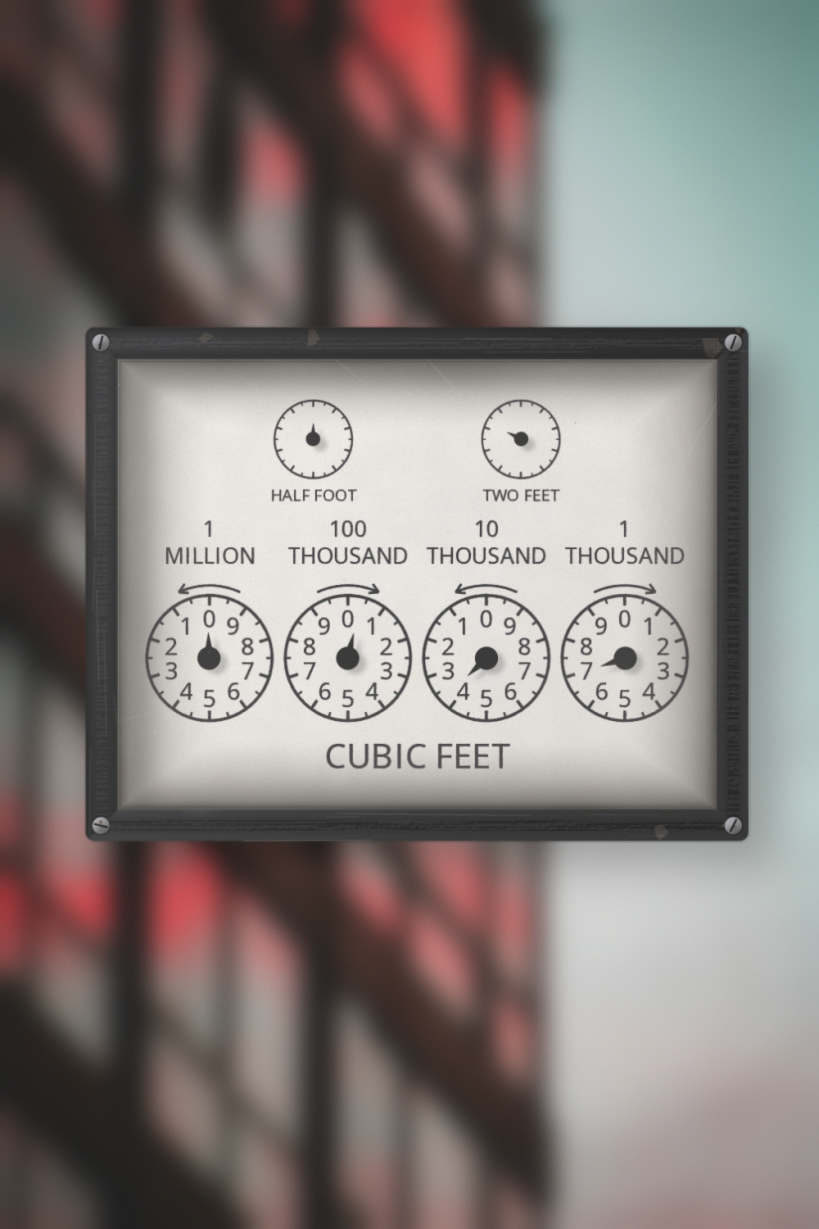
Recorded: 3700,ft³
